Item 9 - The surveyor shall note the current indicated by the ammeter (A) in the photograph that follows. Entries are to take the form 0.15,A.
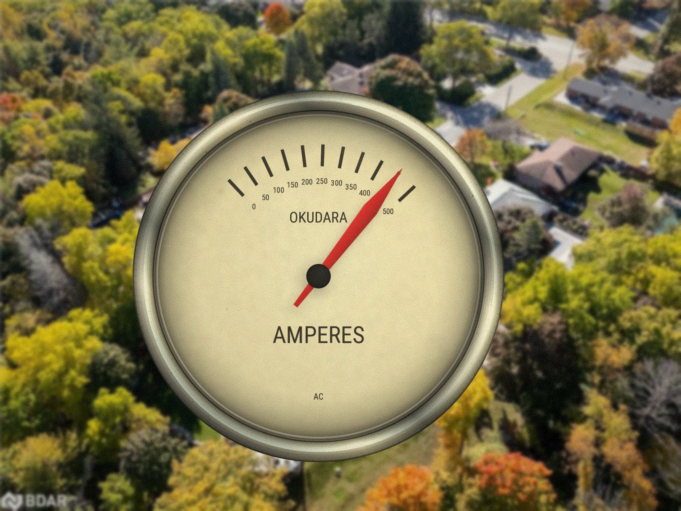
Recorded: 450,A
